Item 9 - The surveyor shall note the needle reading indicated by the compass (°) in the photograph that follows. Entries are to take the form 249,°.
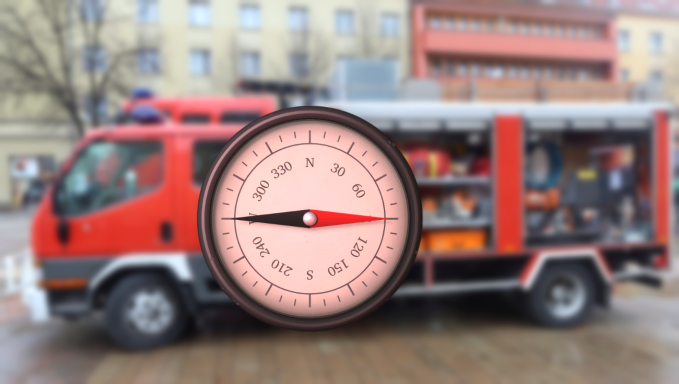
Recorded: 90,°
